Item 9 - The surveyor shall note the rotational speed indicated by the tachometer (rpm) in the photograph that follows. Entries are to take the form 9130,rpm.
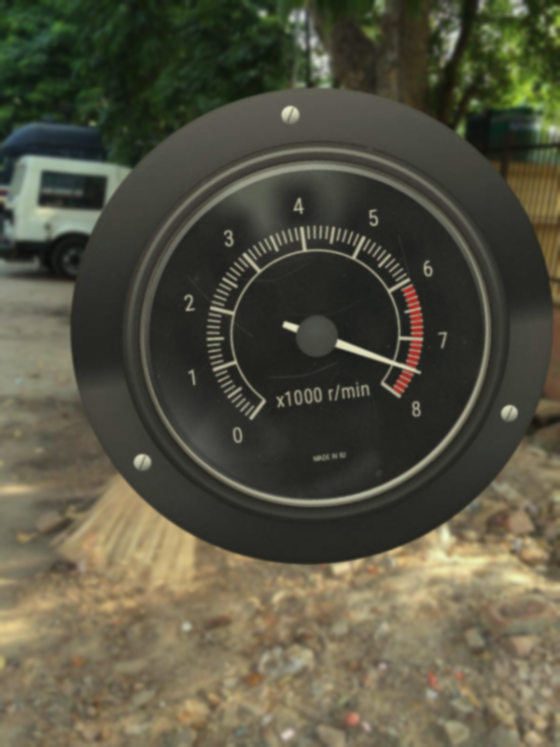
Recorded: 7500,rpm
